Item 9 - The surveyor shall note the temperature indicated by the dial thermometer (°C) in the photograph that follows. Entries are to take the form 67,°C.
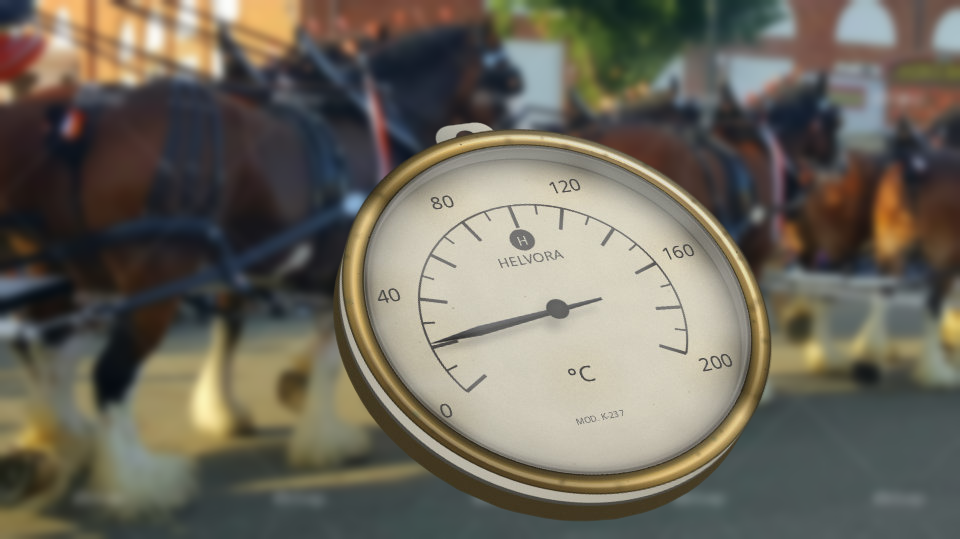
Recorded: 20,°C
